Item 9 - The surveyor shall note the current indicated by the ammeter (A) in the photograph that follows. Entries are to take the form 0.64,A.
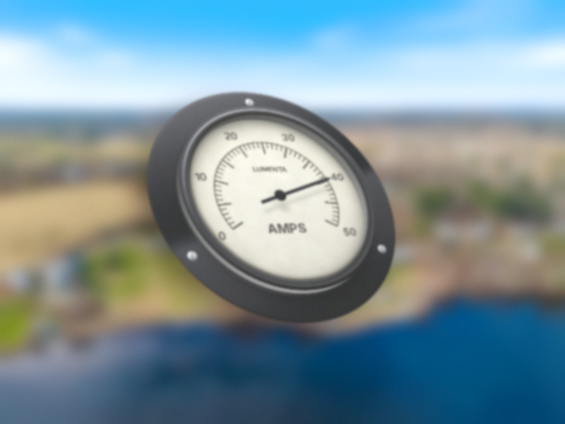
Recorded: 40,A
